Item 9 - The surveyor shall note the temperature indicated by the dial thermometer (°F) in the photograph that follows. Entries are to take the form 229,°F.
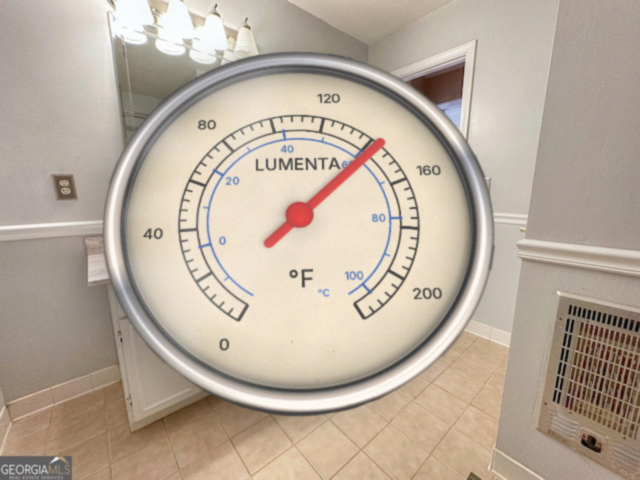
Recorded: 144,°F
